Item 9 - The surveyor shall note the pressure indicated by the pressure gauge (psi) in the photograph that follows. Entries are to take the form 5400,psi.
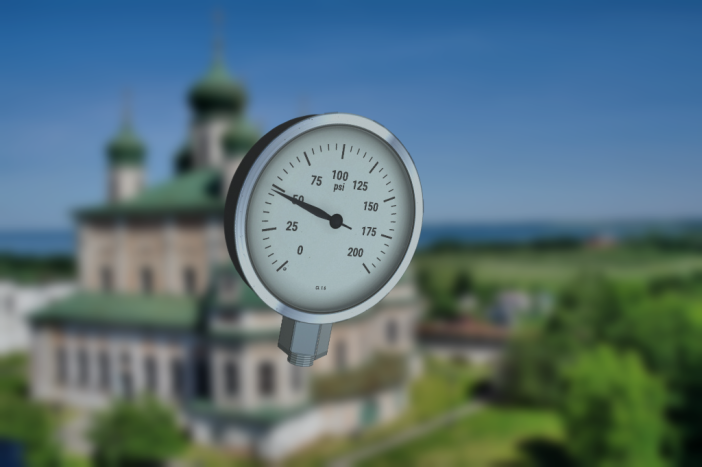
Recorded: 47.5,psi
